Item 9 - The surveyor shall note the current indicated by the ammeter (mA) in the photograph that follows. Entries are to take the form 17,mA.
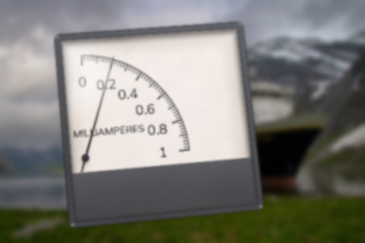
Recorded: 0.2,mA
